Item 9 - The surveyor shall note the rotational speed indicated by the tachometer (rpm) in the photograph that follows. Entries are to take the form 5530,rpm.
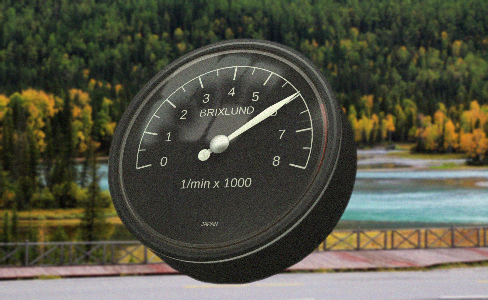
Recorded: 6000,rpm
